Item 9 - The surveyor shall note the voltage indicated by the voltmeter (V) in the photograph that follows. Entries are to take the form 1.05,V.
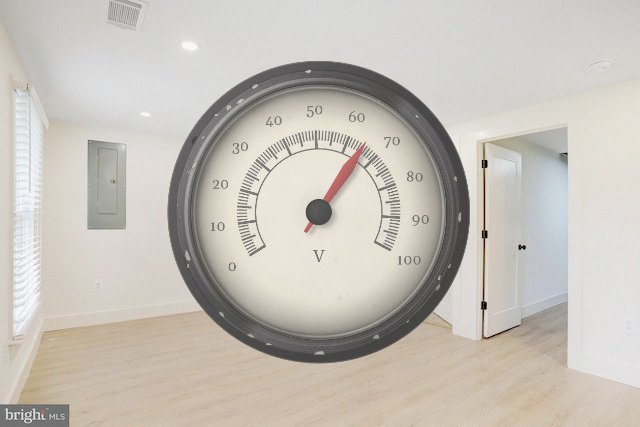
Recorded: 65,V
